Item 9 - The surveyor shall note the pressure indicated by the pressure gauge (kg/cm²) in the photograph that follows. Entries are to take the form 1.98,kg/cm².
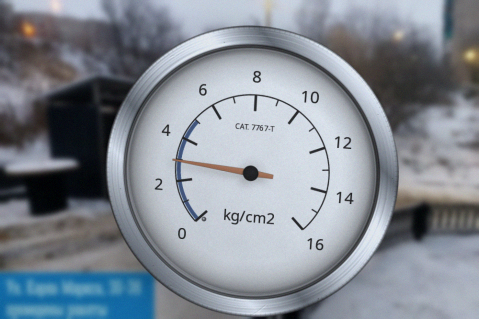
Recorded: 3,kg/cm²
